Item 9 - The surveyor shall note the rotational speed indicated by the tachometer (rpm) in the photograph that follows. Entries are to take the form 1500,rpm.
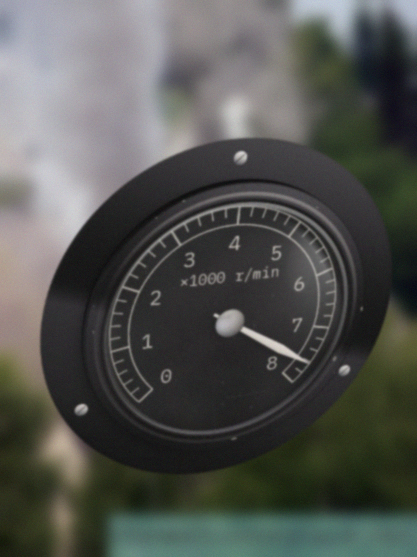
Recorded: 7600,rpm
